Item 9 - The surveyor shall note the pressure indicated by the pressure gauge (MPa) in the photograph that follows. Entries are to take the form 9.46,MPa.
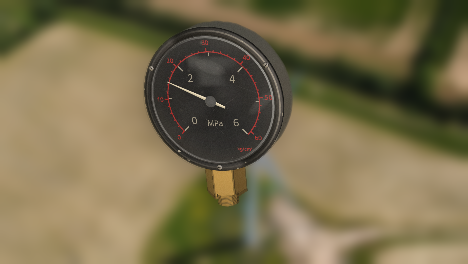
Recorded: 1.5,MPa
